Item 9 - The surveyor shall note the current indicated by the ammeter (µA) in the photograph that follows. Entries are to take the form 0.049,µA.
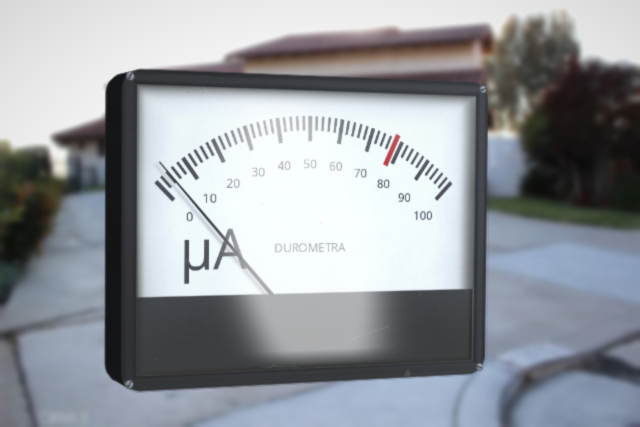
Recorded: 4,µA
